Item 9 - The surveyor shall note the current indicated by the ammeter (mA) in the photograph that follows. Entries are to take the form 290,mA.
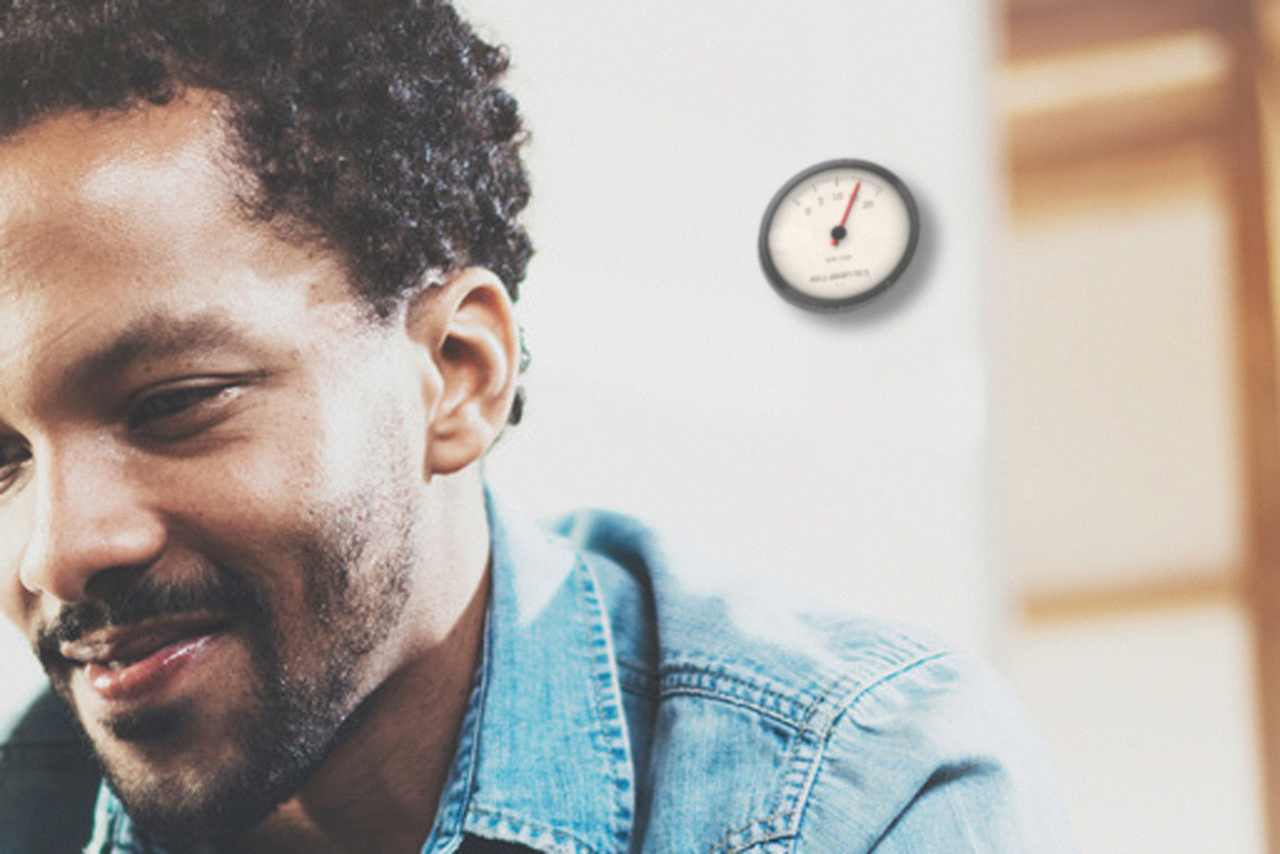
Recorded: 15,mA
